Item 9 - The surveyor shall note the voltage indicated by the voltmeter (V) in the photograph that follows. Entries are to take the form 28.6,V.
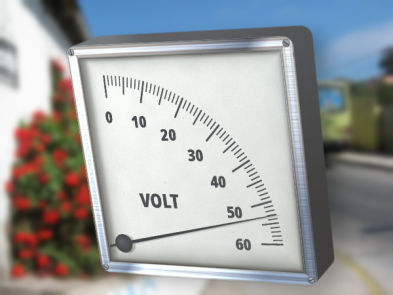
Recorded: 53,V
